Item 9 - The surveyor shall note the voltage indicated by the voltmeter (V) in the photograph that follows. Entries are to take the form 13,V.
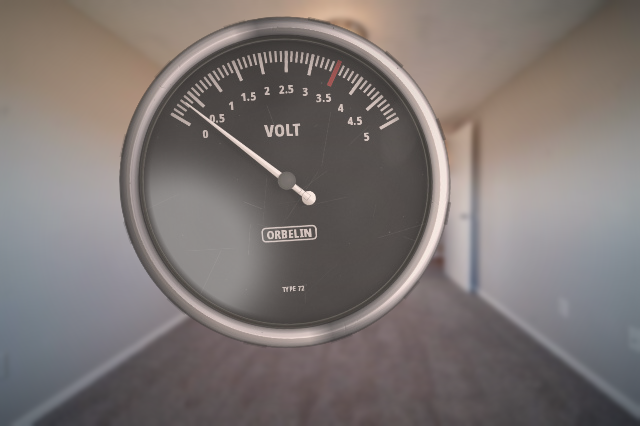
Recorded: 0.3,V
